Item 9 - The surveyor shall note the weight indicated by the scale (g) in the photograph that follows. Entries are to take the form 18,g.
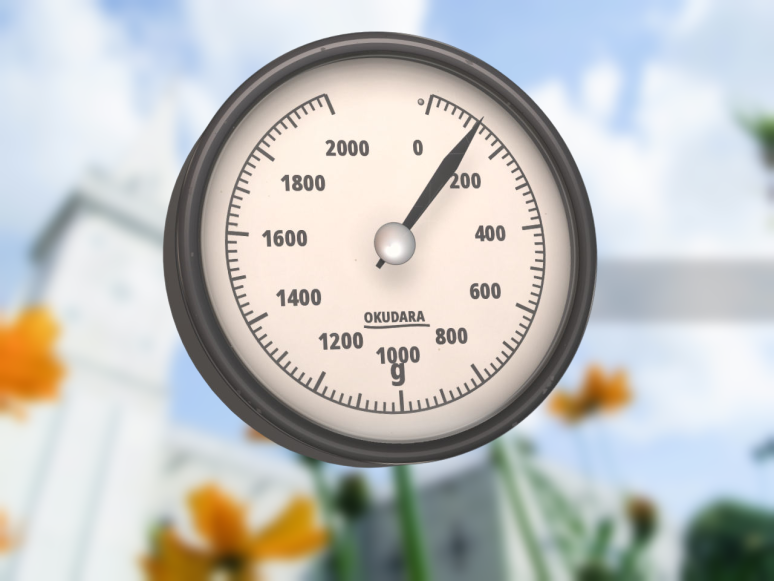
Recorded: 120,g
